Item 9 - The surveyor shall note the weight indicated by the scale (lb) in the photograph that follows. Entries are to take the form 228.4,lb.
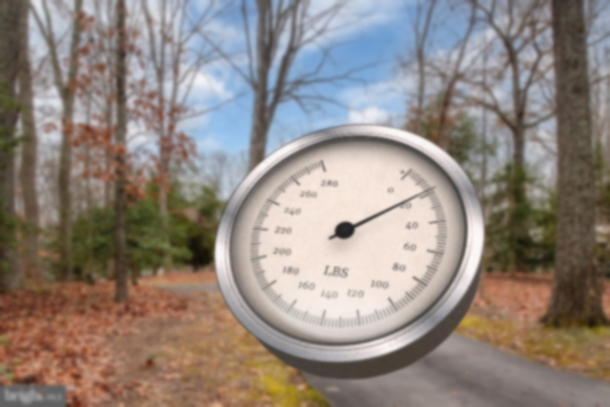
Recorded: 20,lb
